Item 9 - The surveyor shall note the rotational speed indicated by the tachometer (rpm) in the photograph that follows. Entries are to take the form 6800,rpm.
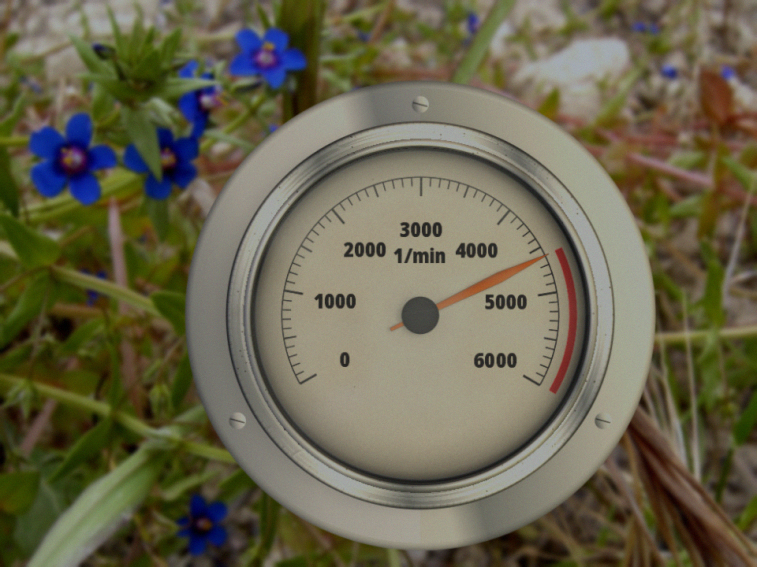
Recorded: 4600,rpm
